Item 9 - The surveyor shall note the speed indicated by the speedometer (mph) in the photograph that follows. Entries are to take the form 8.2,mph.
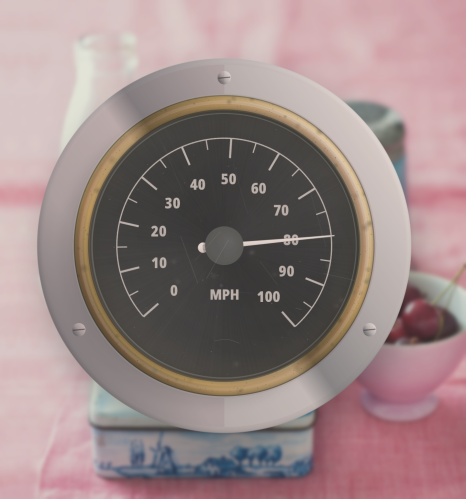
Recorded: 80,mph
